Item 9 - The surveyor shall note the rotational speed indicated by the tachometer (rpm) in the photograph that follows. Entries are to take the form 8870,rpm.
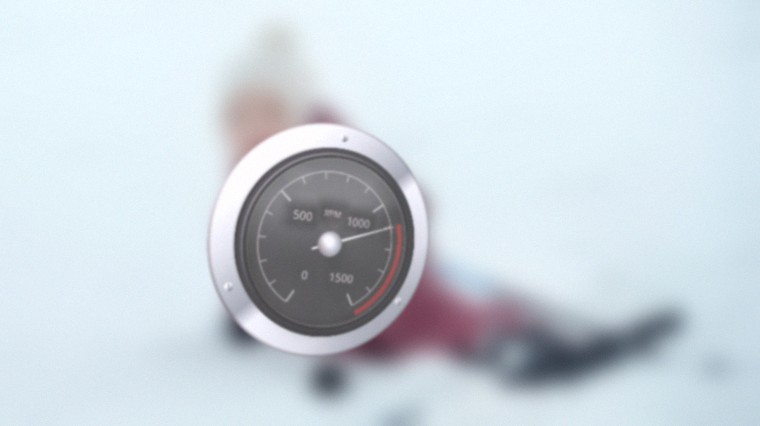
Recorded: 1100,rpm
